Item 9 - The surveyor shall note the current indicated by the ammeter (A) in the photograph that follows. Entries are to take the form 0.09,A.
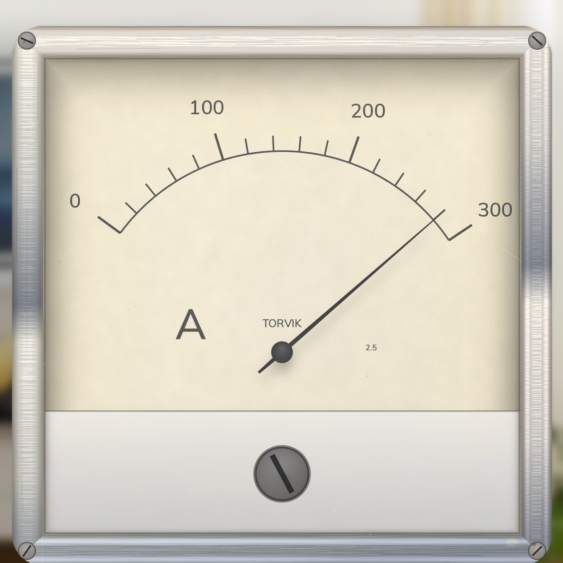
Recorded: 280,A
